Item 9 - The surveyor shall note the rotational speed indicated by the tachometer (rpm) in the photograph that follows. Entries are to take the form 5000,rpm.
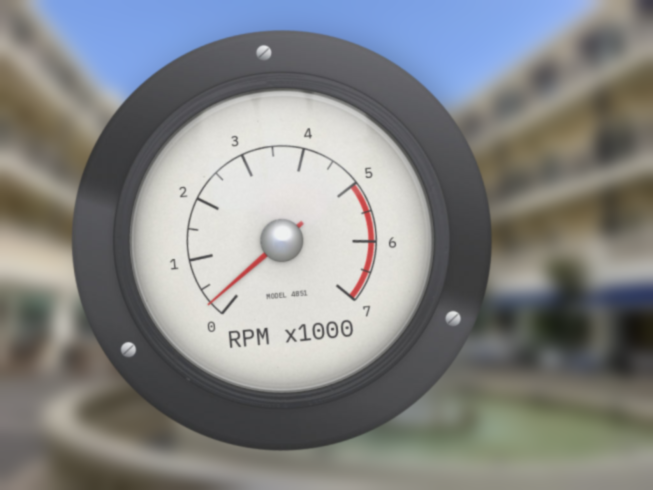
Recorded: 250,rpm
